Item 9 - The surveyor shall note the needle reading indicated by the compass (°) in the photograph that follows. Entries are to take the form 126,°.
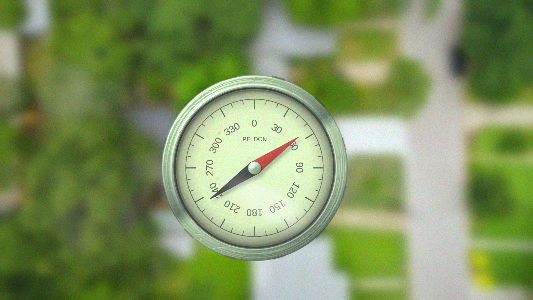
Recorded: 55,°
